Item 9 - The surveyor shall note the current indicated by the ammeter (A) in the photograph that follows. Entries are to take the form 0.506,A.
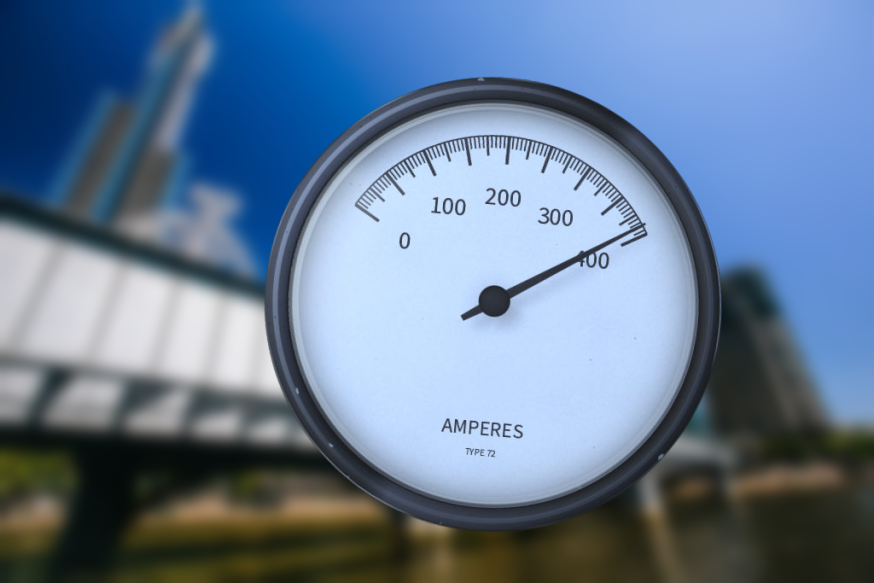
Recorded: 390,A
